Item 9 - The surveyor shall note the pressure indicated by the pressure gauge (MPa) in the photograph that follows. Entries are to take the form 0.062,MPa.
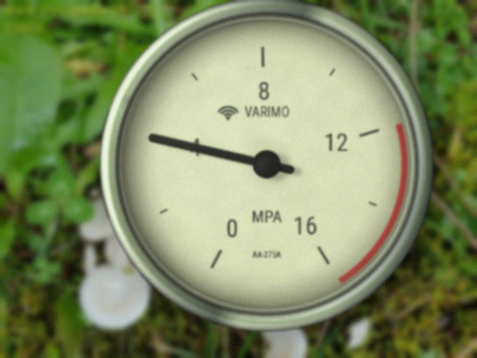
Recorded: 4,MPa
